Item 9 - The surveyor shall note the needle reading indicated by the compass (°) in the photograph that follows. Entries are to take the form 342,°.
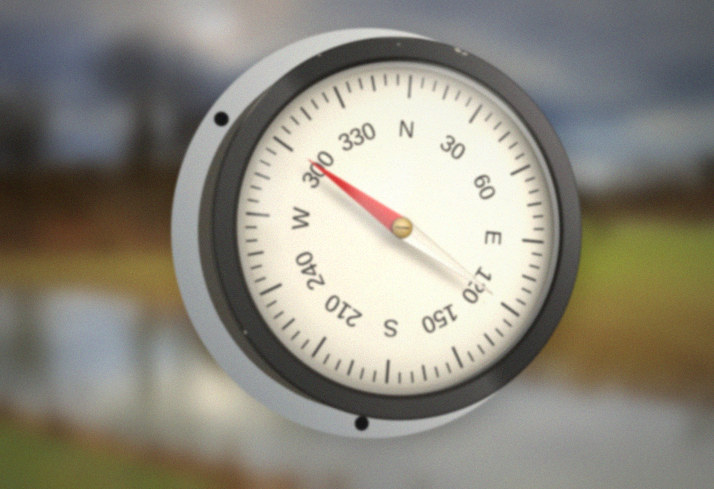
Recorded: 300,°
